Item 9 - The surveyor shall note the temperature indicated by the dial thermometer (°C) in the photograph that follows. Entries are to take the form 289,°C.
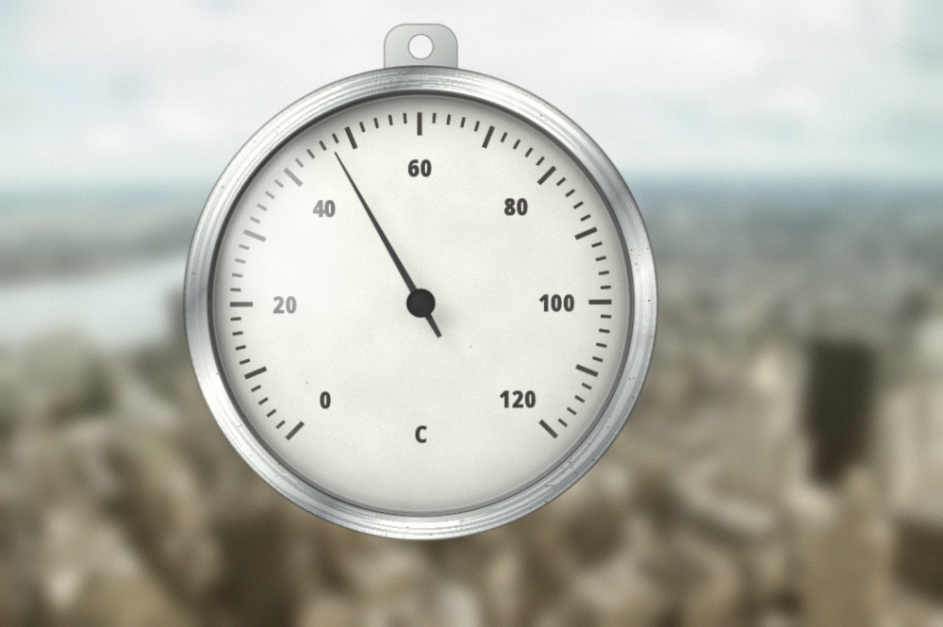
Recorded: 47,°C
